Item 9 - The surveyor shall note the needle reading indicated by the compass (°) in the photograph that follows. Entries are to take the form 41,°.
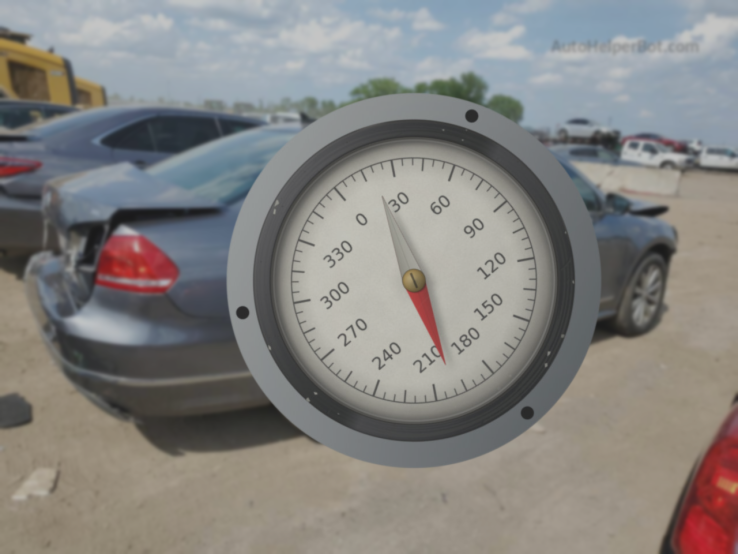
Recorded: 200,°
